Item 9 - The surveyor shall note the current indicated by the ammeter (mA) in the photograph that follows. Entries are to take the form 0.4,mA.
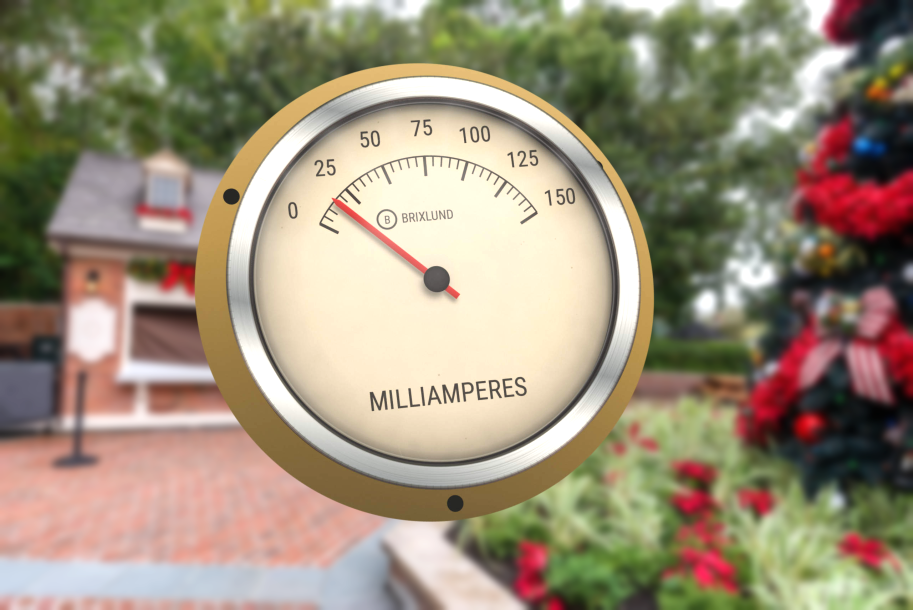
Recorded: 15,mA
